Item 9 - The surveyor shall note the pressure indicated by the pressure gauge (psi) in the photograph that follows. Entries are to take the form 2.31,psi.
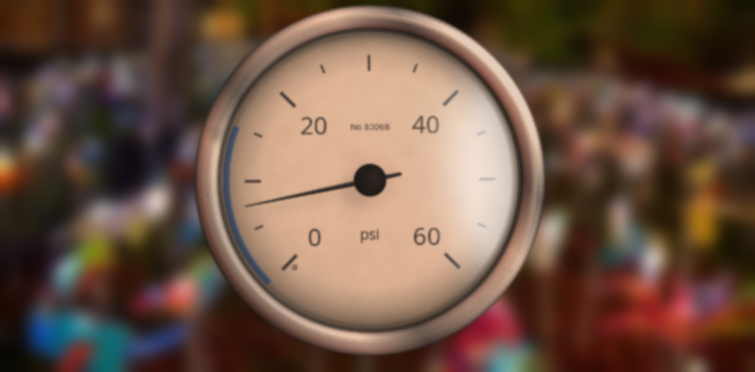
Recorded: 7.5,psi
